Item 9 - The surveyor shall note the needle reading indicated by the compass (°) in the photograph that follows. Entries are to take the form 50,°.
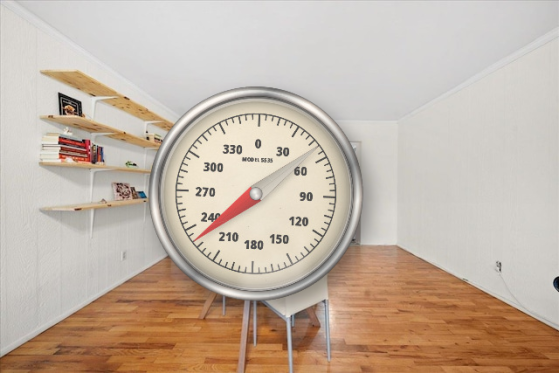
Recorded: 230,°
